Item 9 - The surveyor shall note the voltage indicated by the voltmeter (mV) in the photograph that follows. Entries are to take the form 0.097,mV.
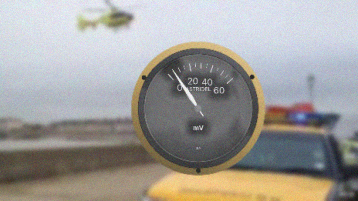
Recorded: 5,mV
